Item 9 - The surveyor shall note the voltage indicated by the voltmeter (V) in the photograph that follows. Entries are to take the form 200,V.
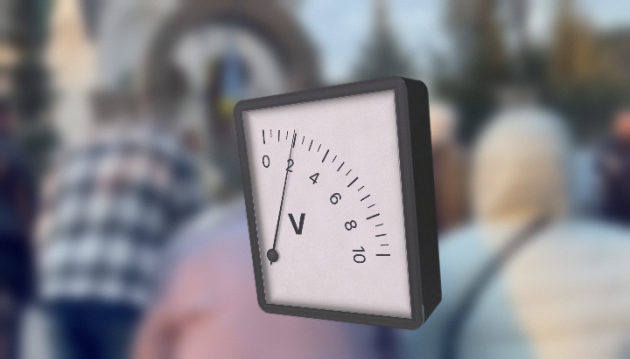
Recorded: 2,V
